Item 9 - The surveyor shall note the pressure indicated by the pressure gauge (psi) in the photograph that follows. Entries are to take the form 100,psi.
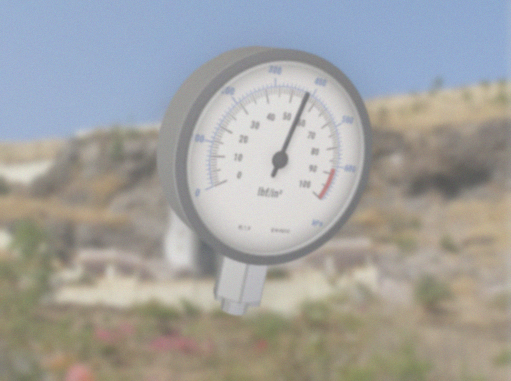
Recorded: 55,psi
